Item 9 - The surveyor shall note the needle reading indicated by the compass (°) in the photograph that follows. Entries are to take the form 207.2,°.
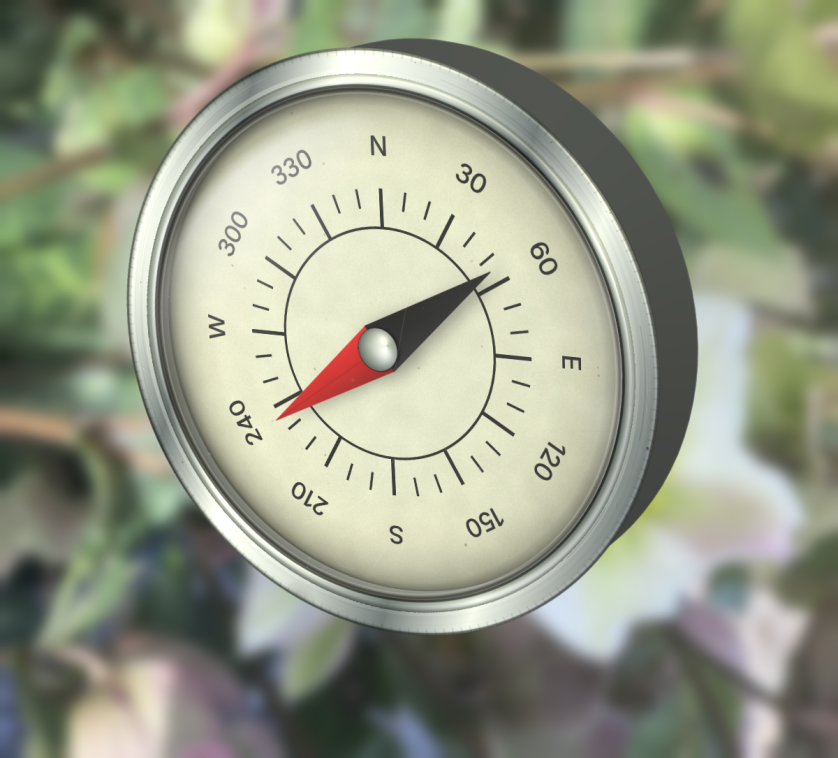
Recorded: 235,°
